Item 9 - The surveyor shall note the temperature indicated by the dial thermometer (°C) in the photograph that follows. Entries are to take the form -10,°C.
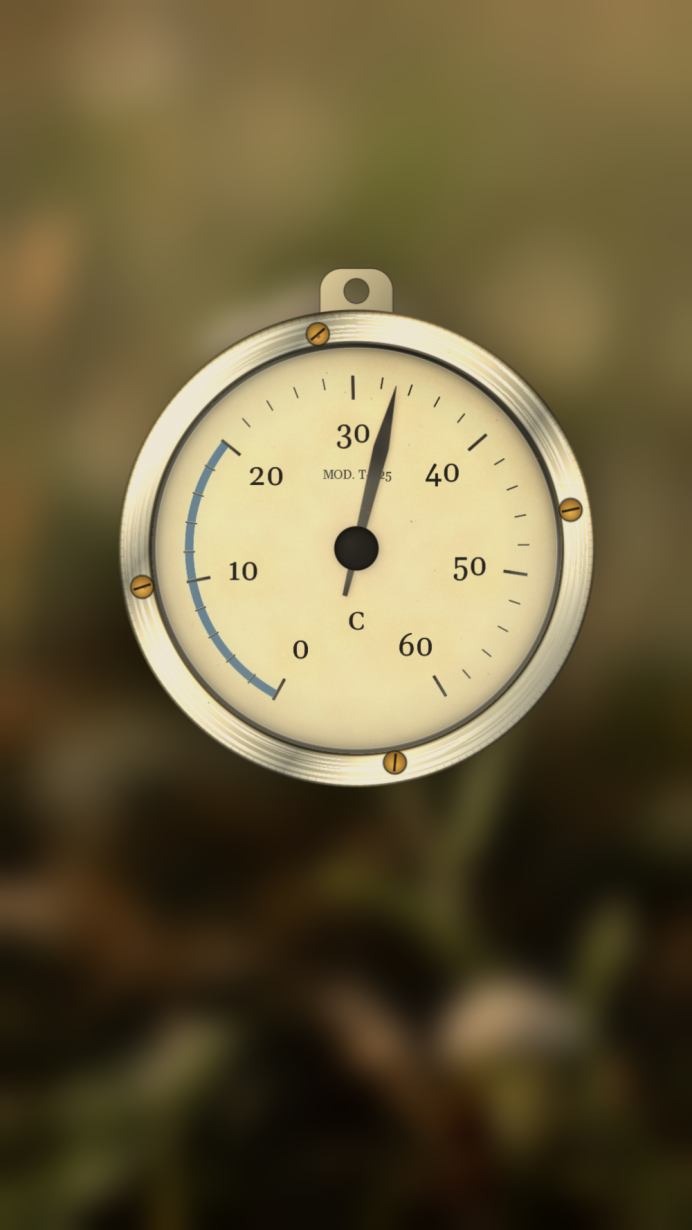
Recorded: 33,°C
